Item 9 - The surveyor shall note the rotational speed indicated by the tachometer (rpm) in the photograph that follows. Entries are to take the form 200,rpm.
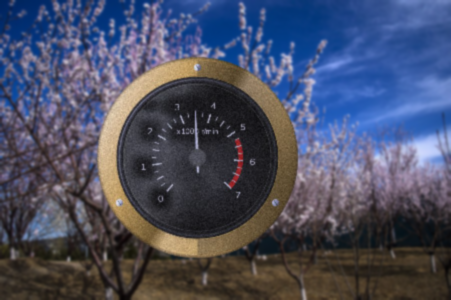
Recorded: 3500,rpm
